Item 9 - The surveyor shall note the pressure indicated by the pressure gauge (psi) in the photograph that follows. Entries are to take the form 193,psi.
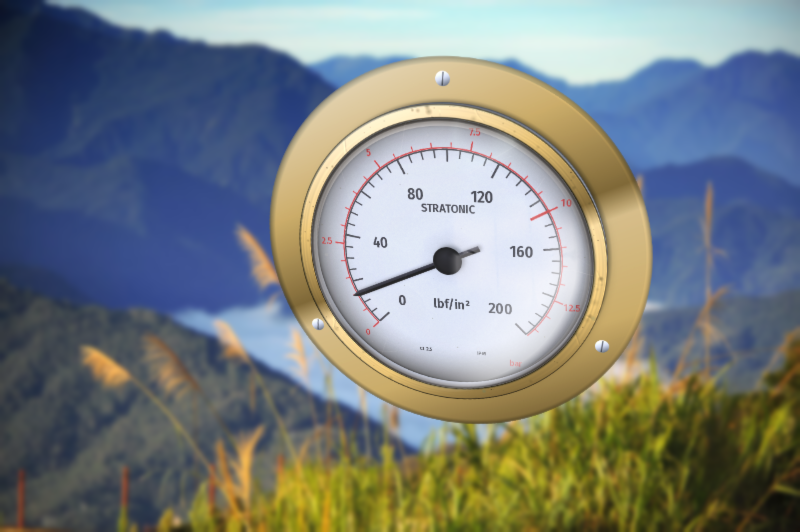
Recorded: 15,psi
